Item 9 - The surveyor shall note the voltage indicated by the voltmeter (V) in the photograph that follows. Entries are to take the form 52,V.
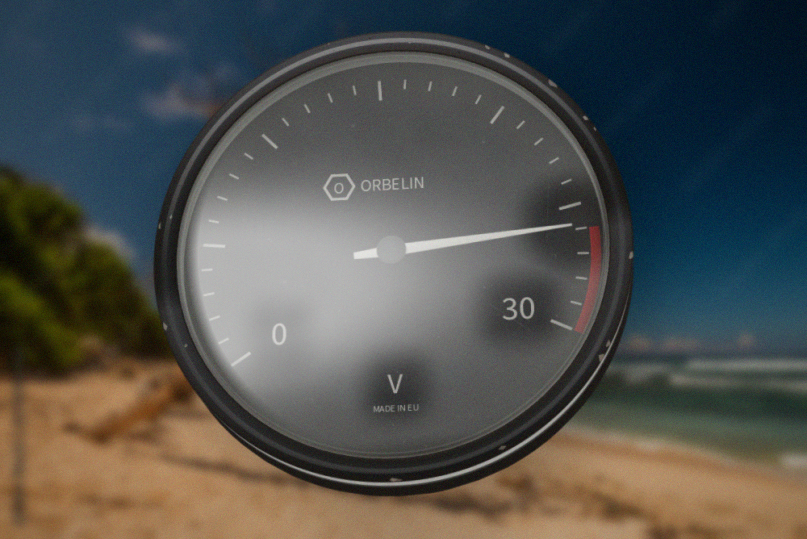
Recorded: 26,V
